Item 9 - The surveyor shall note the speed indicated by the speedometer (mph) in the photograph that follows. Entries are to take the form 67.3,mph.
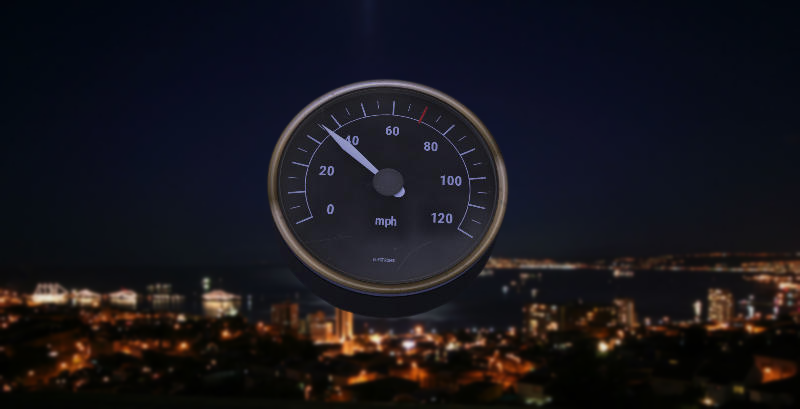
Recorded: 35,mph
